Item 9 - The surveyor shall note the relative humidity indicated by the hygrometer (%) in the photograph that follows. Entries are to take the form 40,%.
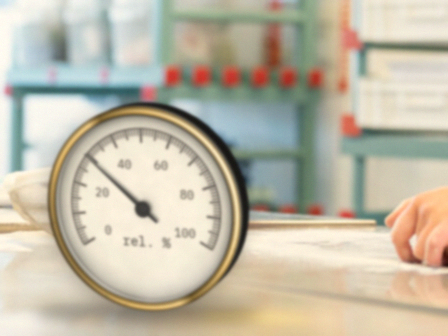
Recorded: 30,%
